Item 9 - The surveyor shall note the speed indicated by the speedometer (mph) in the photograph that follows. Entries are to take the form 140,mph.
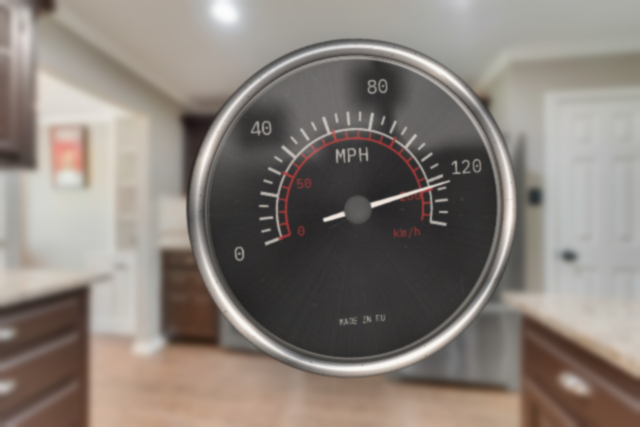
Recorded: 122.5,mph
